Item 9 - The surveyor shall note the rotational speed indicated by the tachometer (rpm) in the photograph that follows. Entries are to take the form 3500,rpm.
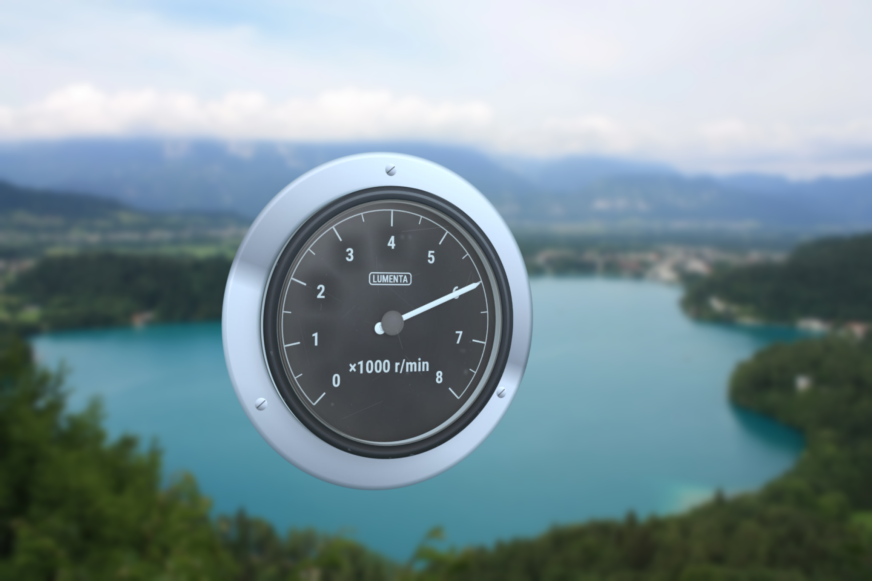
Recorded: 6000,rpm
